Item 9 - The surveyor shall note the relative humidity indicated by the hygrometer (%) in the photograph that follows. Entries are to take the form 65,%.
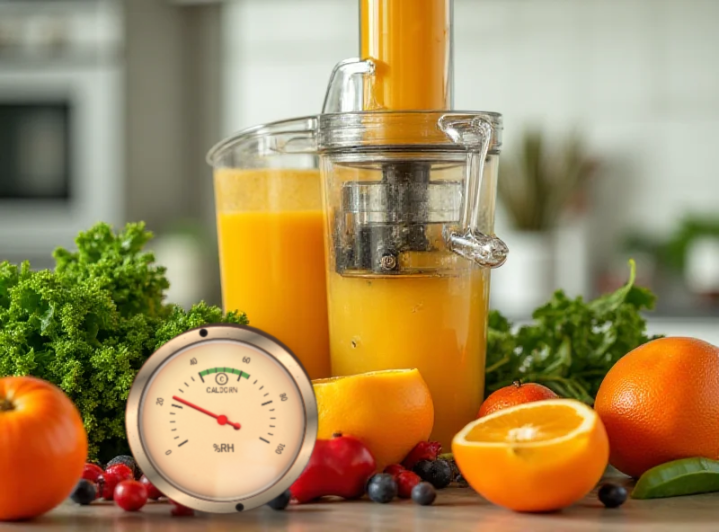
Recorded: 24,%
